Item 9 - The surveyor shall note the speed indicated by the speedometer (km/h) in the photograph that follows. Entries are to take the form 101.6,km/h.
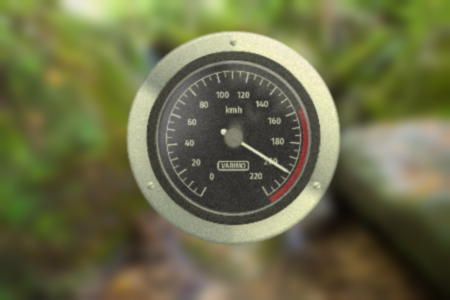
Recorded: 200,km/h
